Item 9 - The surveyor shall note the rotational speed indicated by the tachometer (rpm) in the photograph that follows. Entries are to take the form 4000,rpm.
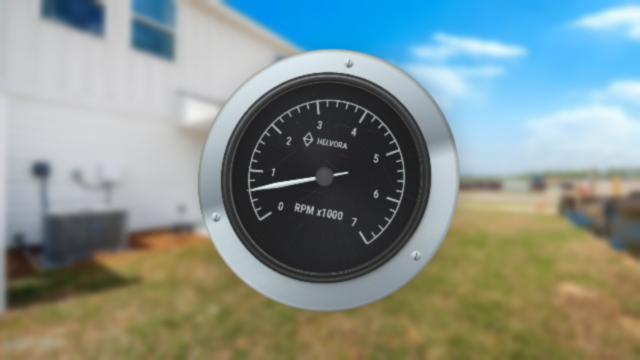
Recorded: 600,rpm
